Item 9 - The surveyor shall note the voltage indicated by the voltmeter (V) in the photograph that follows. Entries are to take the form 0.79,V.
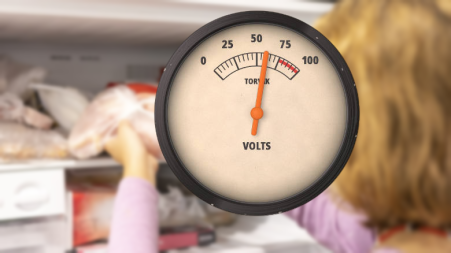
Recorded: 60,V
